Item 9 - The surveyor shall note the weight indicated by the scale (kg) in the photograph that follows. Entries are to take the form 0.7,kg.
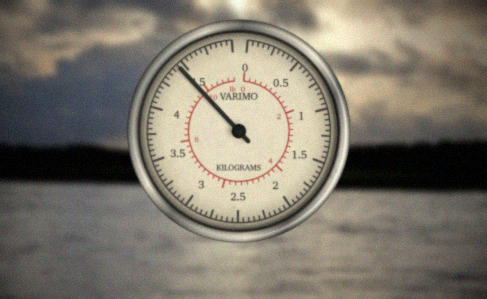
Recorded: 4.45,kg
